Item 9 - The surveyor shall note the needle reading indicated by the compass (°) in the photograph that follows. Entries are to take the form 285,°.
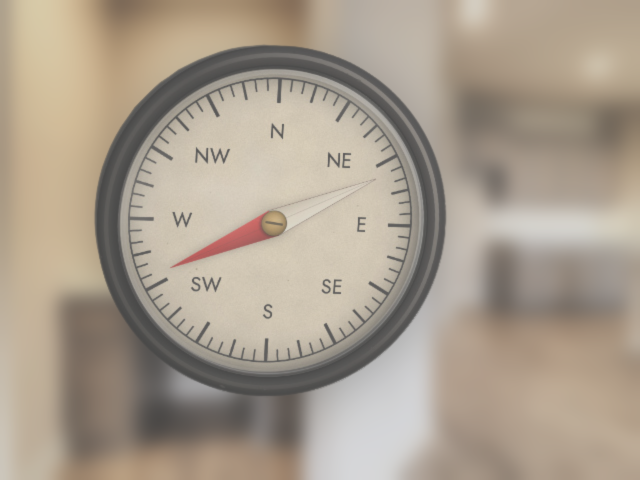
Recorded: 245,°
